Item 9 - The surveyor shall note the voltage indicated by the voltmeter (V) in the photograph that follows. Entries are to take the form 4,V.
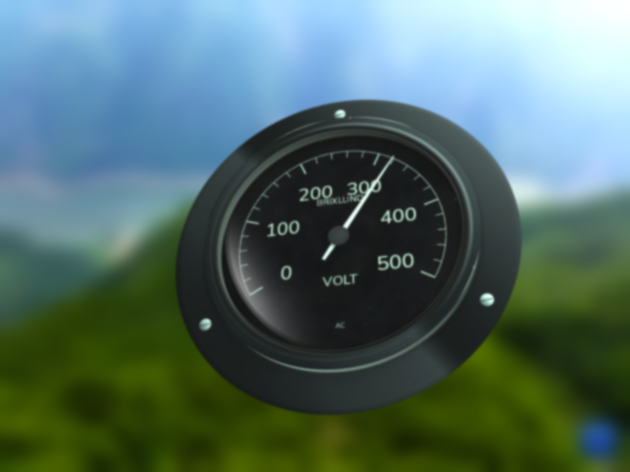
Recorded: 320,V
